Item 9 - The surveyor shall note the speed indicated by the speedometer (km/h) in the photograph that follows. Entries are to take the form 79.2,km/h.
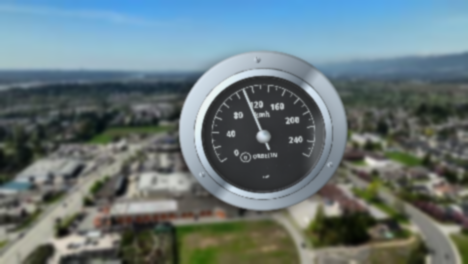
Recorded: 110,km/h
